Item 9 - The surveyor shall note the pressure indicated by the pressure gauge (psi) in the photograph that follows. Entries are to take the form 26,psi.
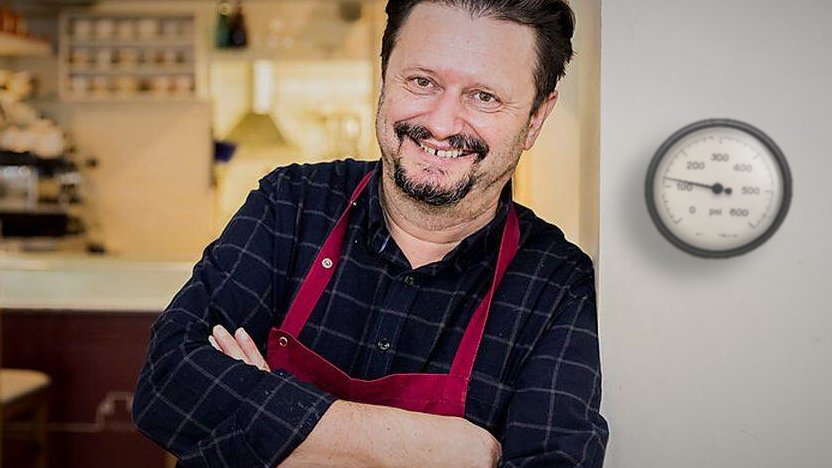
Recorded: 120,psi
